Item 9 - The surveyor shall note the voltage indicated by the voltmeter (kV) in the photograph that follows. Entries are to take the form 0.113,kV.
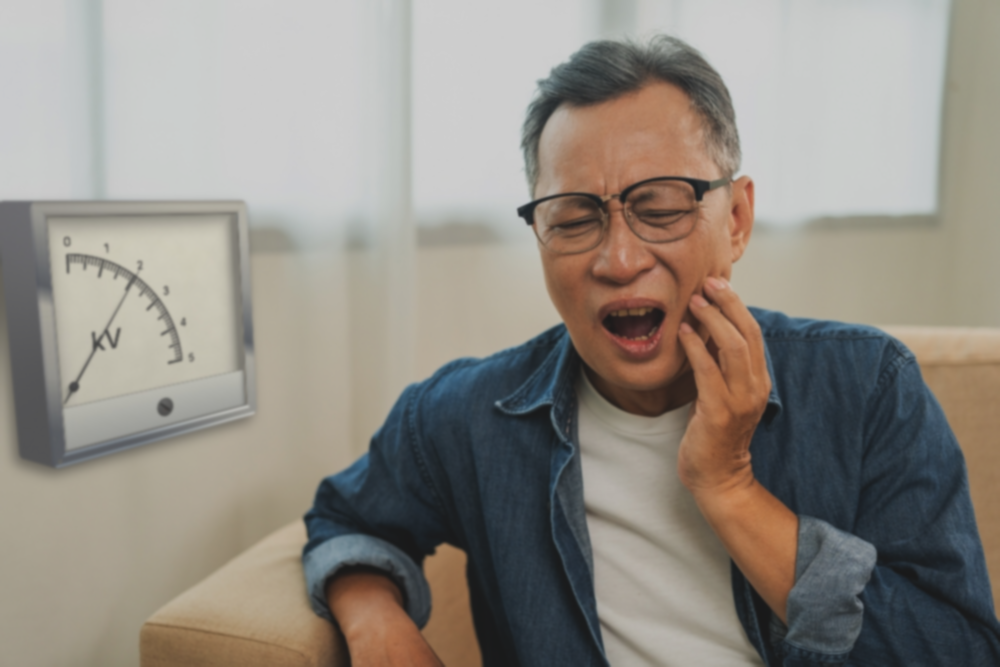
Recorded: 2,kV
